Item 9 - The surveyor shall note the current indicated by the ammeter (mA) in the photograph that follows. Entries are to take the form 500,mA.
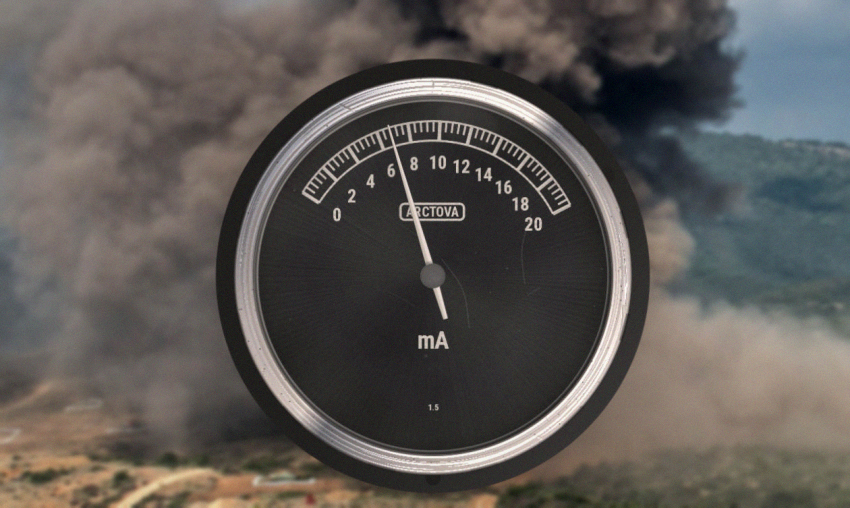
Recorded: 6.8,mA
